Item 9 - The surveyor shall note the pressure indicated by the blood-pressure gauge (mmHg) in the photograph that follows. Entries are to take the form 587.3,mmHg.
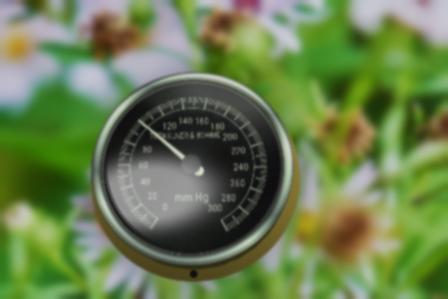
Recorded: 100,mmHg
